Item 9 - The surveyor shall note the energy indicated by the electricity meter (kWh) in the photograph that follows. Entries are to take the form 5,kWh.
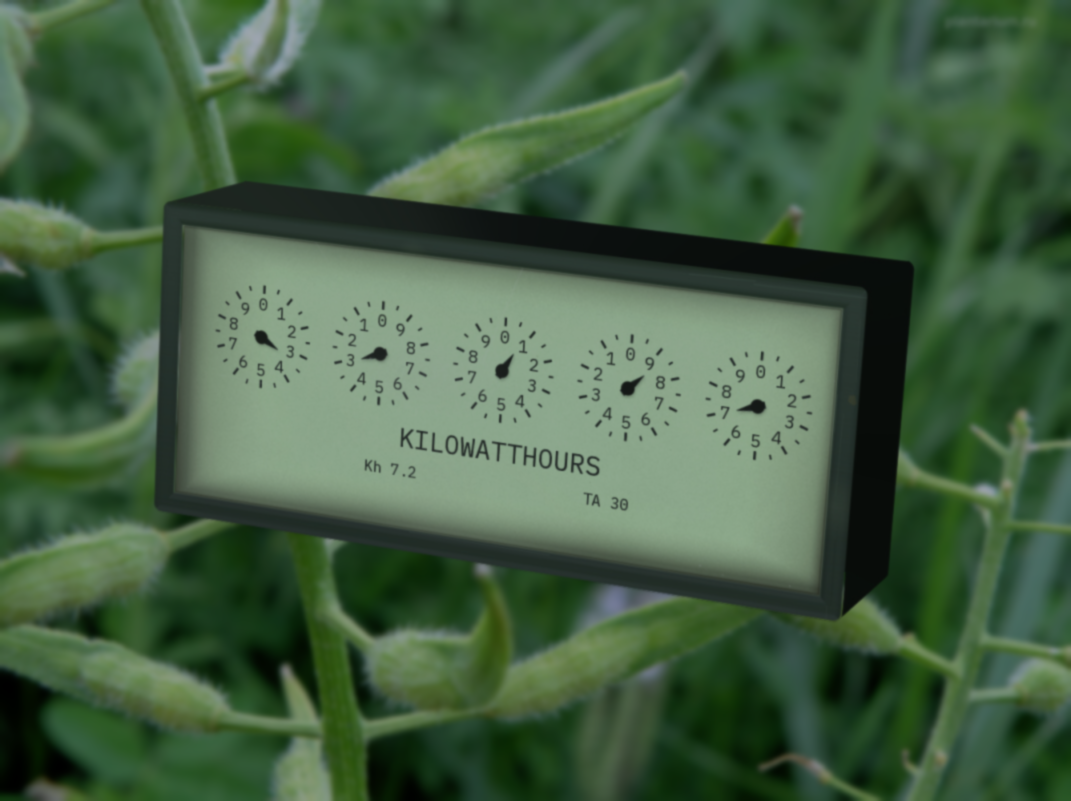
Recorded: 33087,kWh
